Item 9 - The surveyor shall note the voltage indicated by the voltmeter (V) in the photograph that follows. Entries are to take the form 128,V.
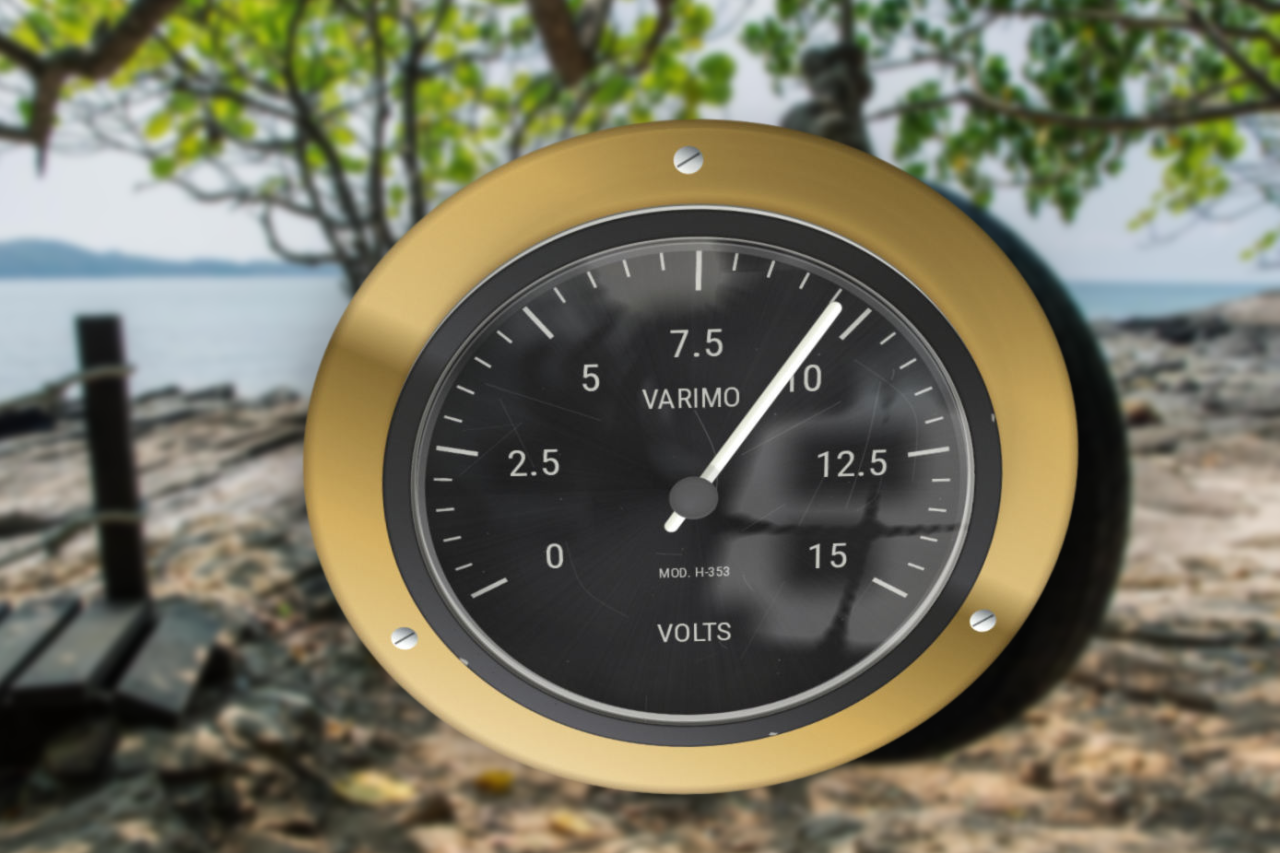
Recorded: 9.5,V
